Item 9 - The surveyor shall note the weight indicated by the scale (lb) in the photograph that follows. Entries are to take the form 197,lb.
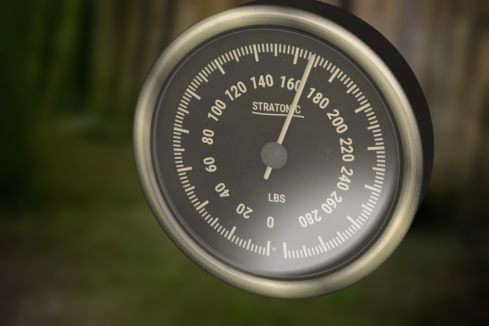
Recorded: 168,lb
